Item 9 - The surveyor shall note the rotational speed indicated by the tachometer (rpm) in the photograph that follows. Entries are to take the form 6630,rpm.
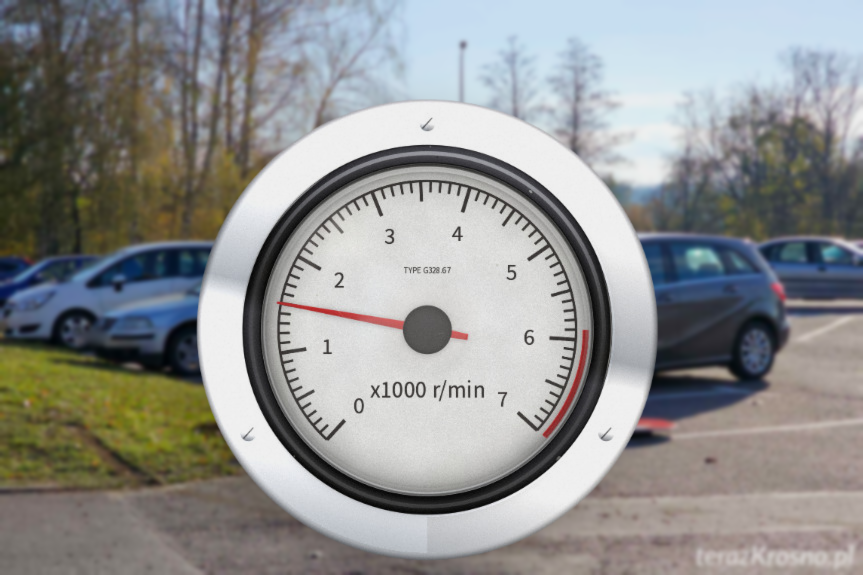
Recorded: 1500,rpm
